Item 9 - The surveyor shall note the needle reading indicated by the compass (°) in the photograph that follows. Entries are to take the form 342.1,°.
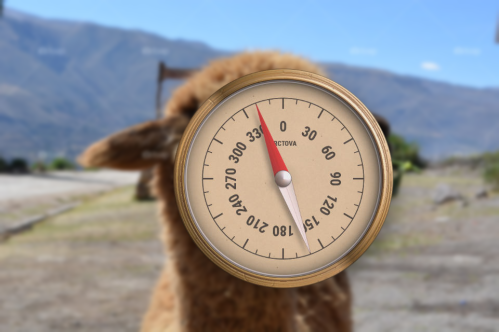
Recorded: 340,°
